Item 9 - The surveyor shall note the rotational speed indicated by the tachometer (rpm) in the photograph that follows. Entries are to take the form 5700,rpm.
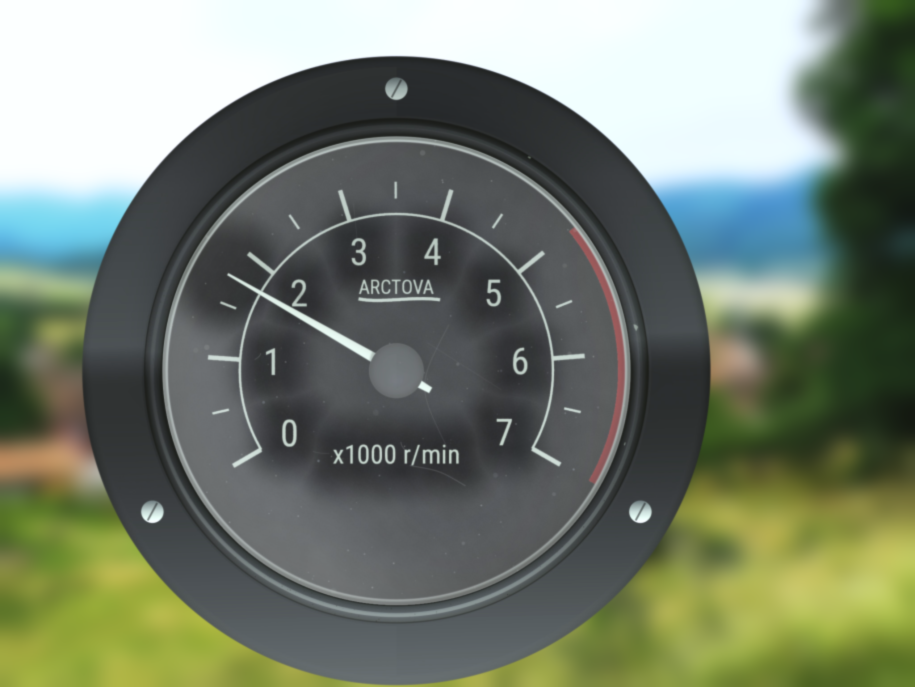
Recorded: 1750,rpm
